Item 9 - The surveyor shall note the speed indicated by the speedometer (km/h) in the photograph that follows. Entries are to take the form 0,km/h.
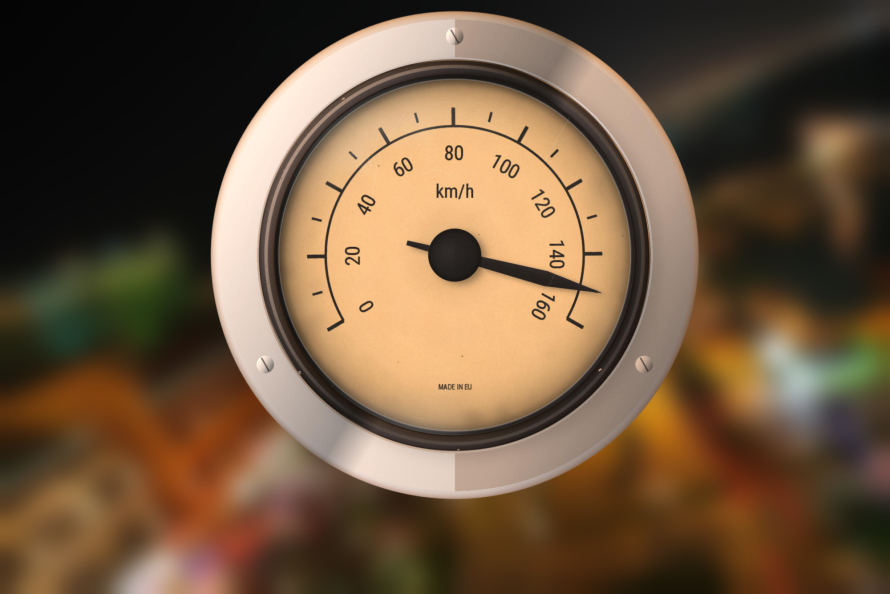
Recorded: 150,km/h
